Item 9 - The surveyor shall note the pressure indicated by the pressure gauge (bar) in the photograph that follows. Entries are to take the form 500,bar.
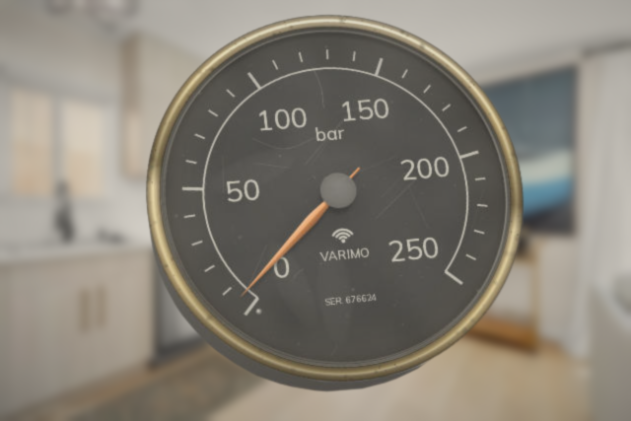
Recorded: 5,bar
